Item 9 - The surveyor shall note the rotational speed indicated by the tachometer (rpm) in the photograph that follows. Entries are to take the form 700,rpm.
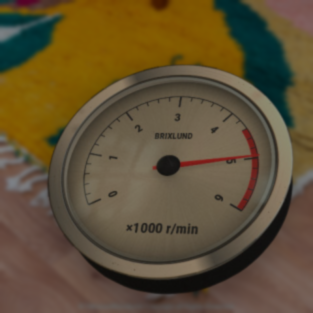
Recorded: 5000,rpm
